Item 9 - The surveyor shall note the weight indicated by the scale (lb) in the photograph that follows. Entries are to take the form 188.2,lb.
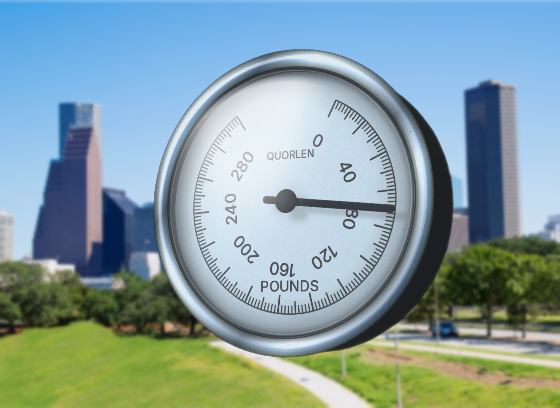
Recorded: 70,lb
